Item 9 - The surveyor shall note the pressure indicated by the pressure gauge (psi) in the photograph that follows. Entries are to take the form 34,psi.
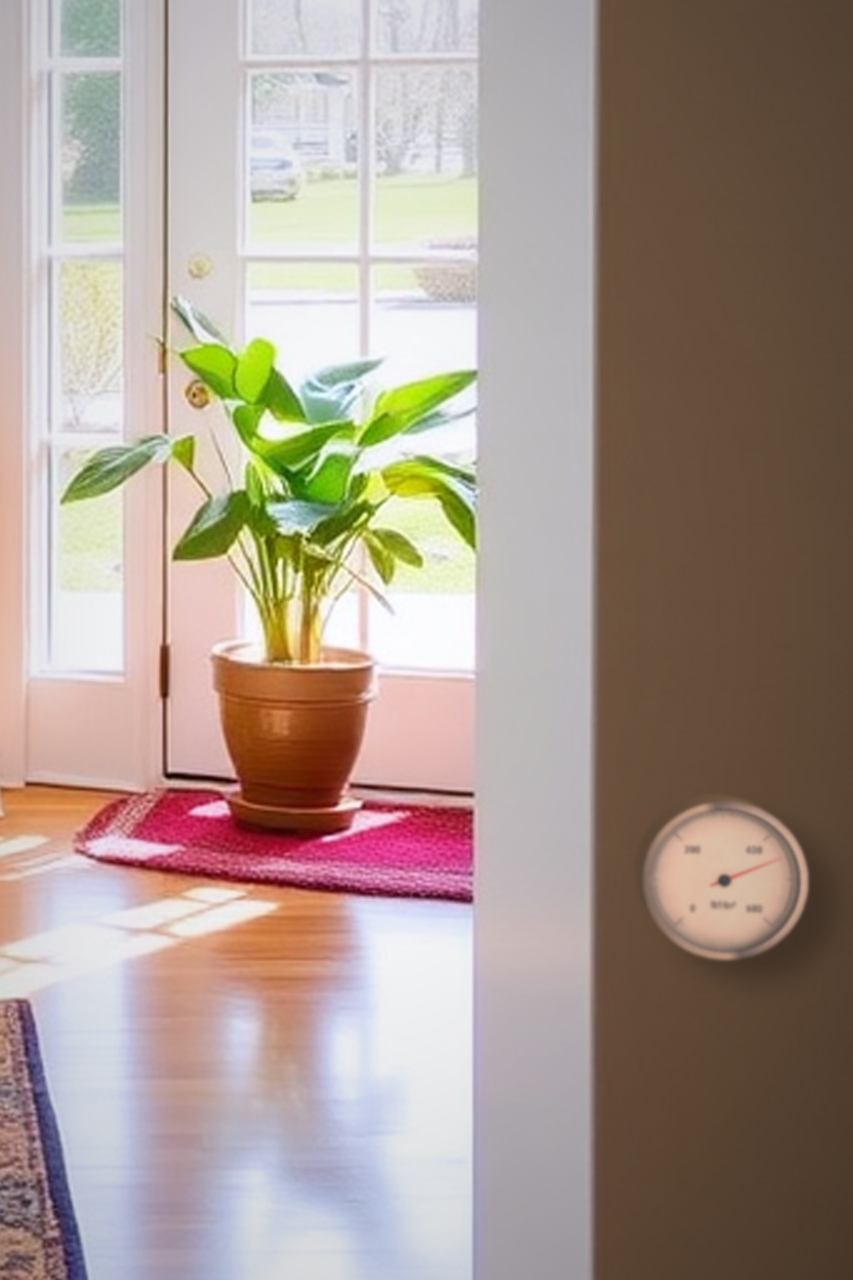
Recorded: 450,psi
